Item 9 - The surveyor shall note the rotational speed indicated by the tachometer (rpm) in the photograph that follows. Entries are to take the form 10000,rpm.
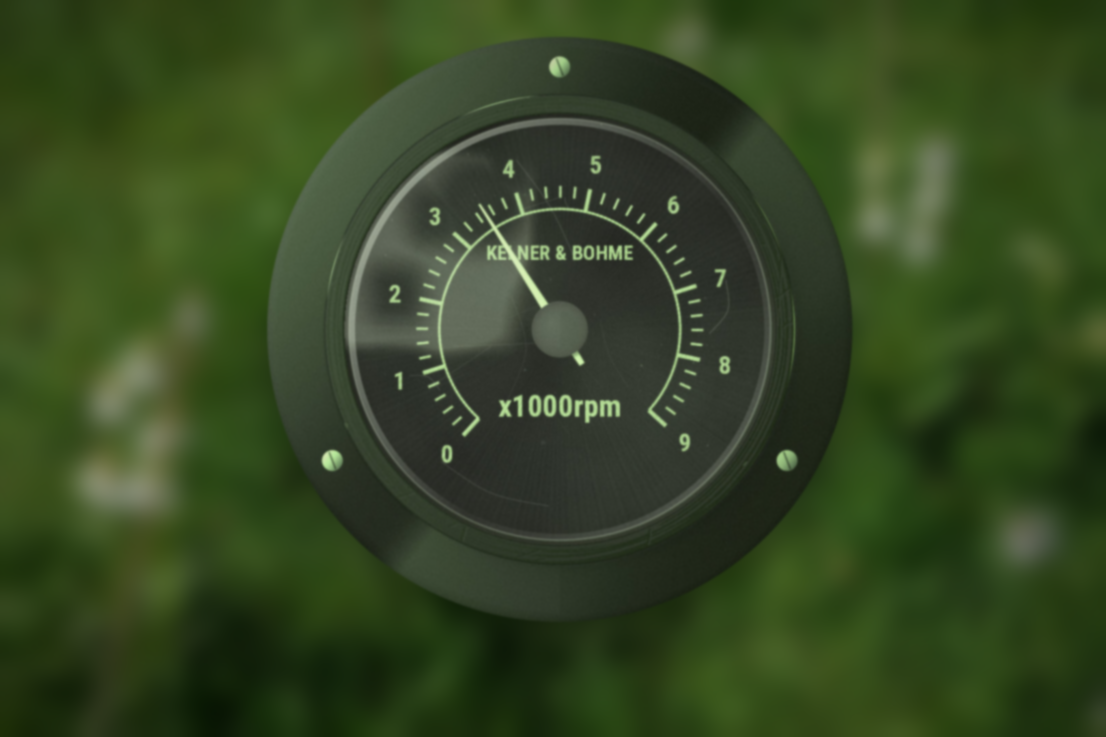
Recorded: 3500,rpm
